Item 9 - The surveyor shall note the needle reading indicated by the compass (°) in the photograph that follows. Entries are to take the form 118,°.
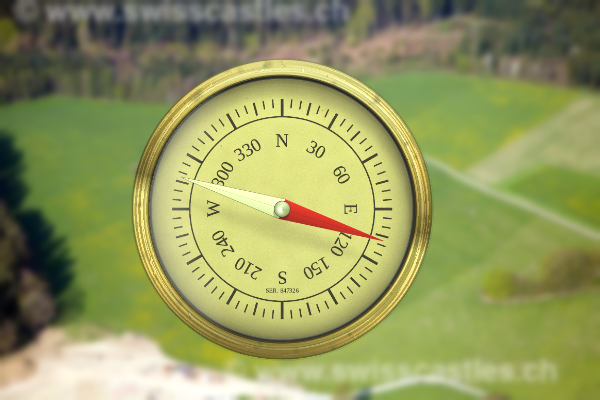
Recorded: 107.5,°
